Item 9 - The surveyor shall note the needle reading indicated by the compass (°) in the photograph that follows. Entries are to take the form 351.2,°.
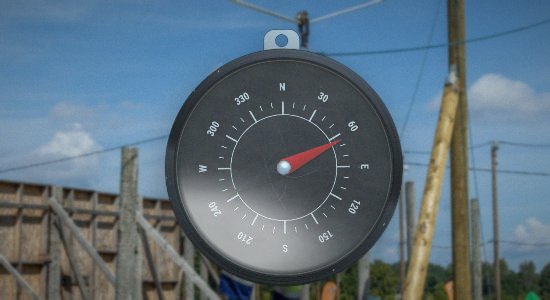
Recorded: 65,°
